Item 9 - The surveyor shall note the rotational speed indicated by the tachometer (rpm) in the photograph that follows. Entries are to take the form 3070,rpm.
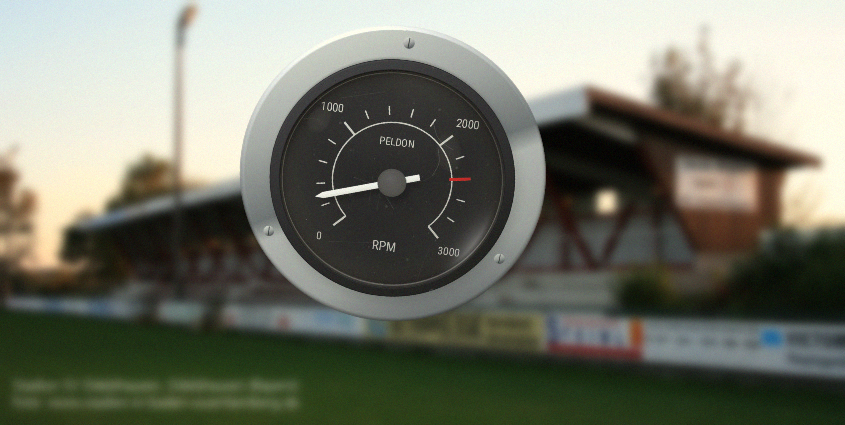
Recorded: 300,rpm
